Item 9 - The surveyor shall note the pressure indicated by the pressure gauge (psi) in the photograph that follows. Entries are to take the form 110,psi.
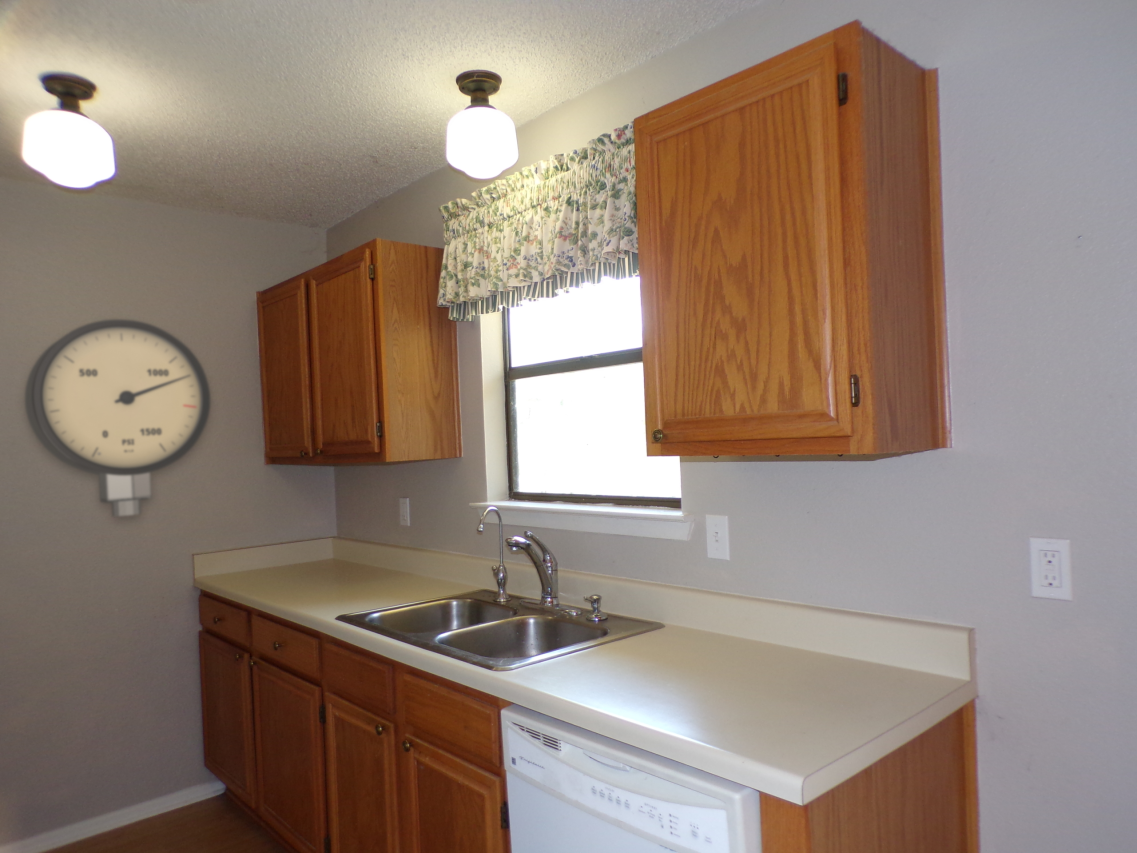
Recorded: 1100,psi
